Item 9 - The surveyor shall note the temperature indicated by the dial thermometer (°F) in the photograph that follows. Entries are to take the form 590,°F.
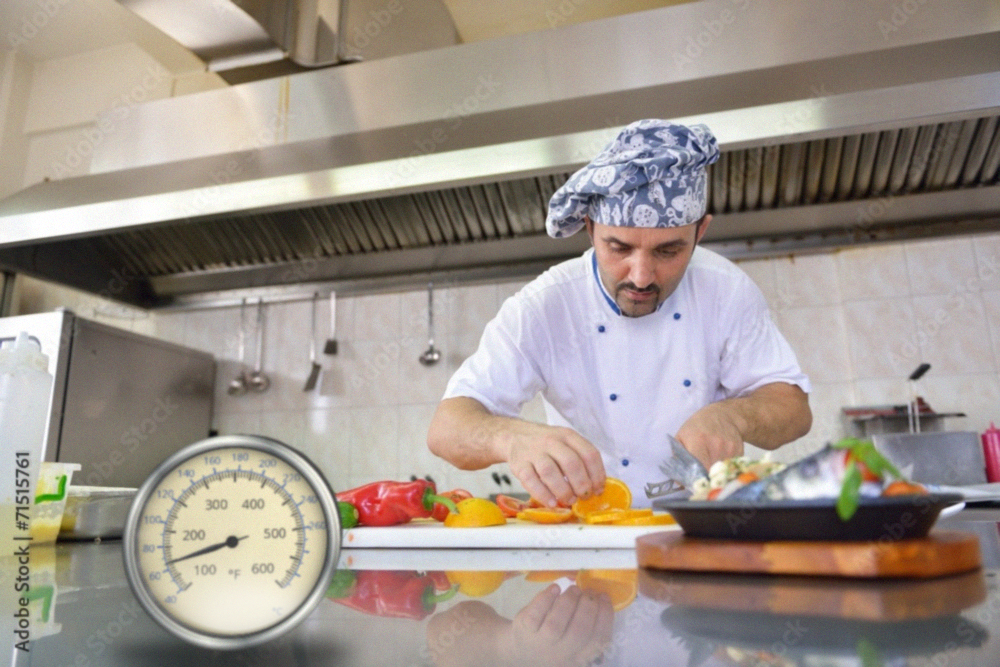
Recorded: 150,°F
